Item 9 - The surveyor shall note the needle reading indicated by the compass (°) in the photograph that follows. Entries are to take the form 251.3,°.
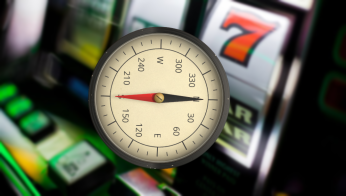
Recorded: 180,°
